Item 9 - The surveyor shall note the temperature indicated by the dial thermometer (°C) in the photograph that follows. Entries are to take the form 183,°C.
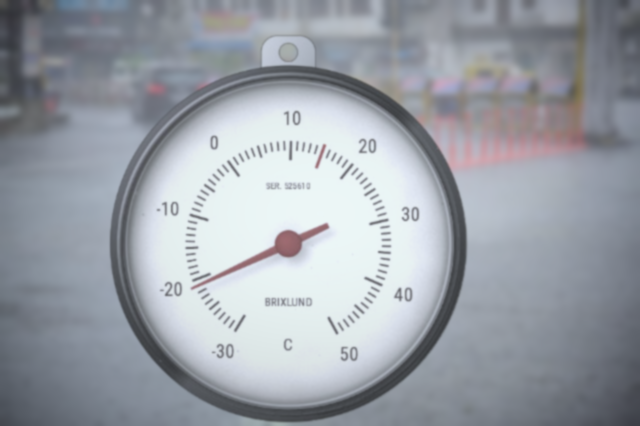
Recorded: -21,°C
